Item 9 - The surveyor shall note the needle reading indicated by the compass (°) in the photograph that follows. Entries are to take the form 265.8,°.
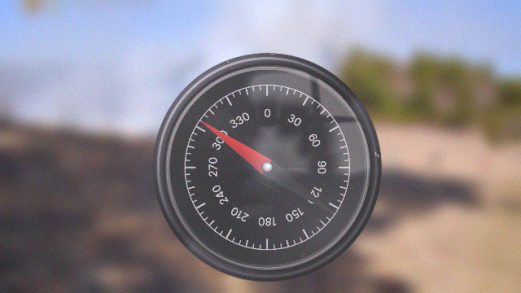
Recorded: 305,°
